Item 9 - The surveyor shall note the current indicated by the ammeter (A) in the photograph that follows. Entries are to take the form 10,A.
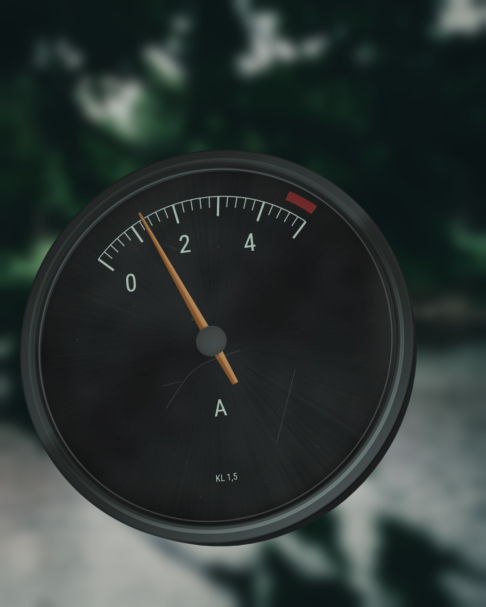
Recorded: 1.3,A
